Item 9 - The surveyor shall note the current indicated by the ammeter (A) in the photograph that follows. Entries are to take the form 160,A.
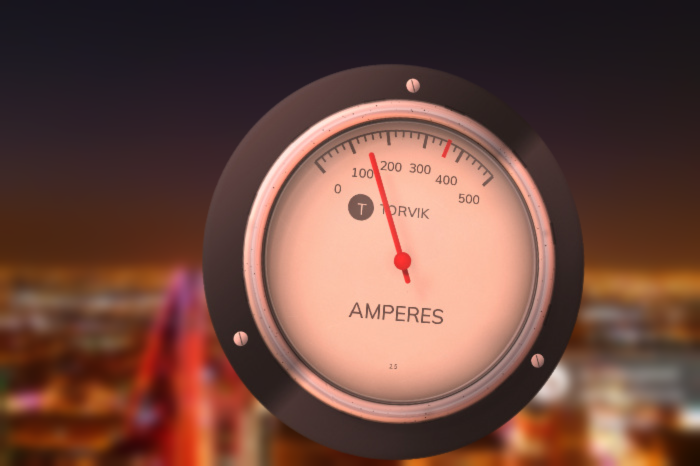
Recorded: 140,A
